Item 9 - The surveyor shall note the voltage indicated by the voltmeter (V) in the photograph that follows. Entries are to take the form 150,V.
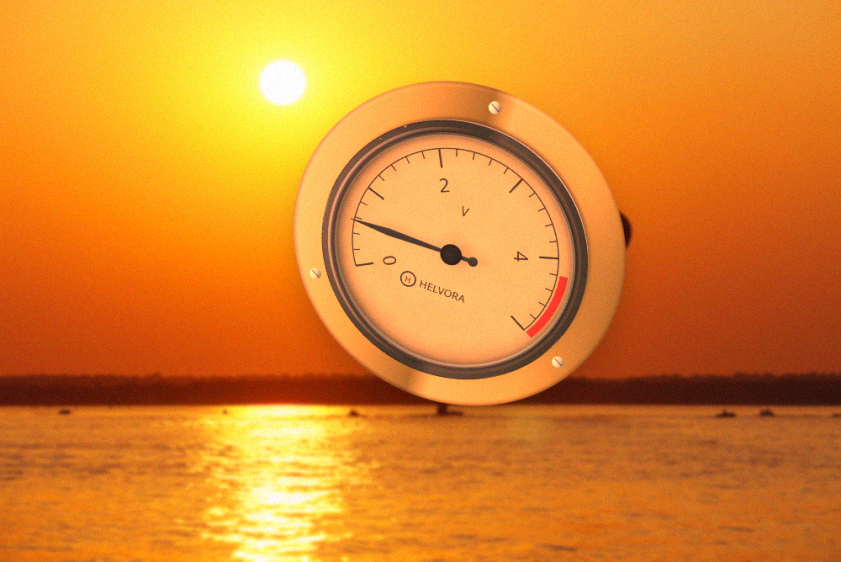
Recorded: 0.6,V
